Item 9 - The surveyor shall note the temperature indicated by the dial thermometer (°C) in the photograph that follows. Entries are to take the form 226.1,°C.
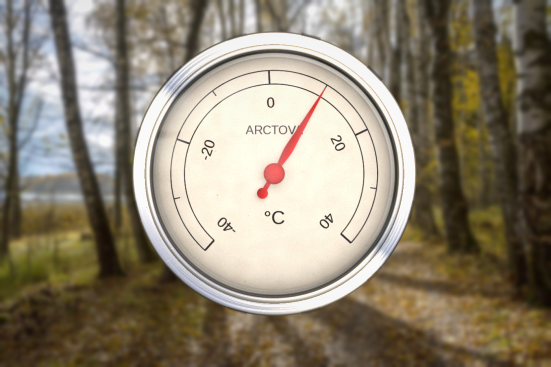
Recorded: 10,°C
